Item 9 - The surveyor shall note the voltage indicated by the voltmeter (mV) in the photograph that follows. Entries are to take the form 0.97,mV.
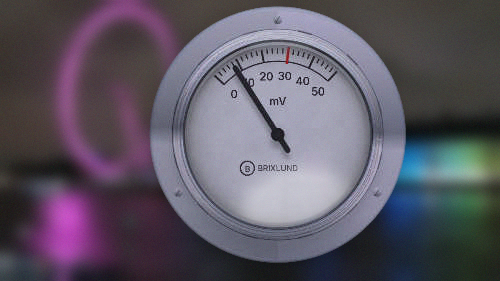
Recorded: 8,mV
